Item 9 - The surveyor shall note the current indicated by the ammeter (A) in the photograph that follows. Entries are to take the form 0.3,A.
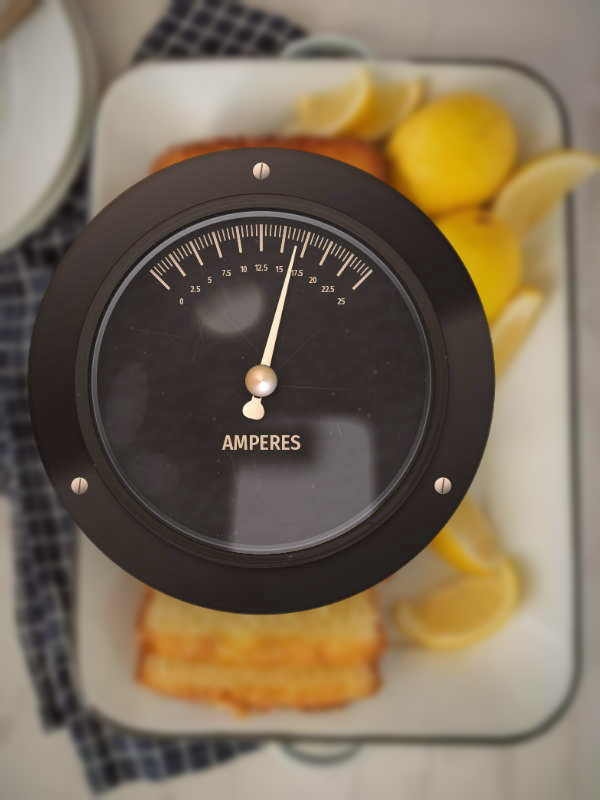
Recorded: 16.5,A
